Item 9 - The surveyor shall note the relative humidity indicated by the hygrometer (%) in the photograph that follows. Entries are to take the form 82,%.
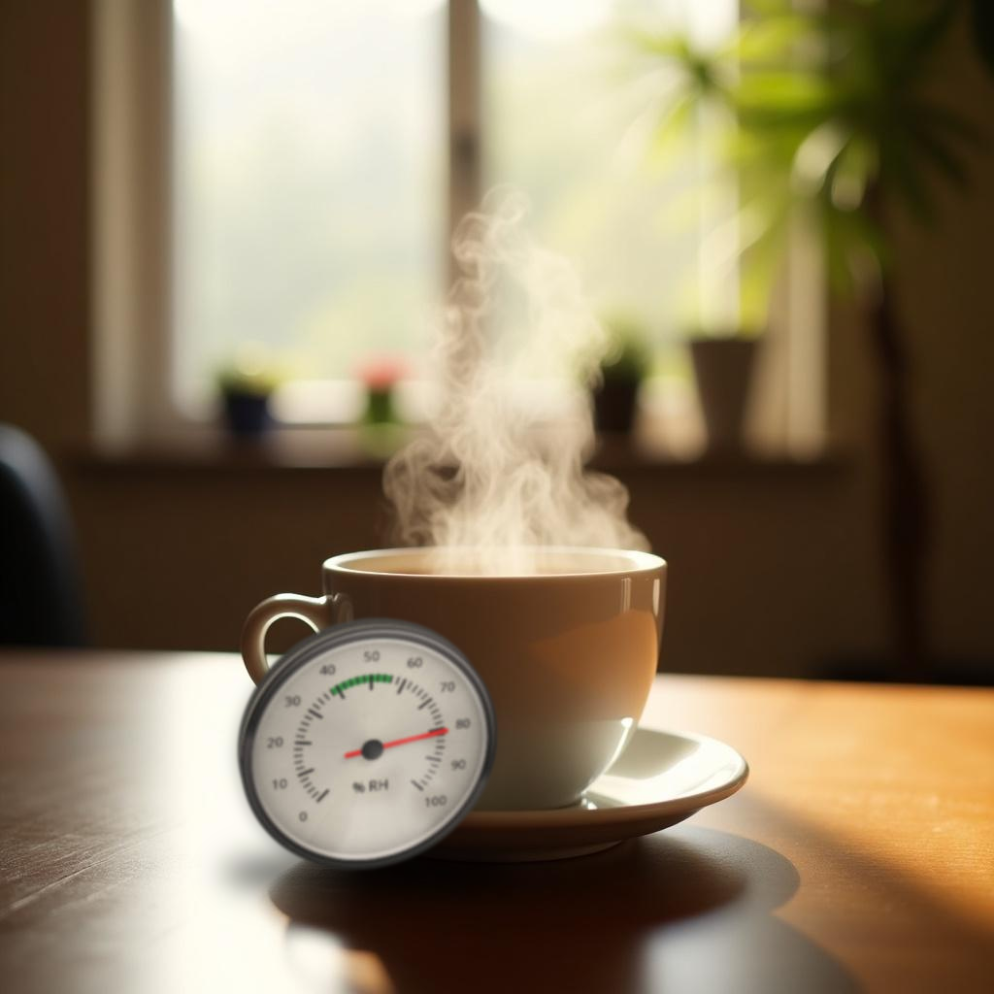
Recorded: 80,%
